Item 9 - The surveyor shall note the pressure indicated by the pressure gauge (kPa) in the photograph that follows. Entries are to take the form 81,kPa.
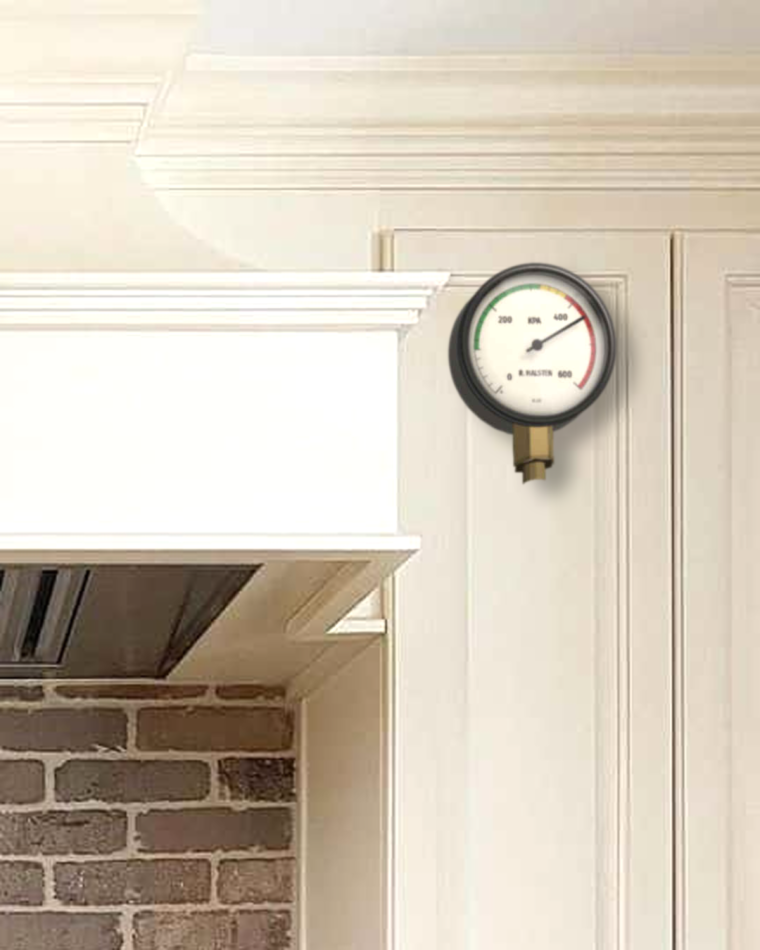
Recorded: 440,kPa
